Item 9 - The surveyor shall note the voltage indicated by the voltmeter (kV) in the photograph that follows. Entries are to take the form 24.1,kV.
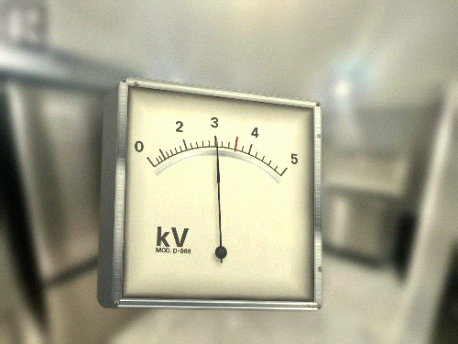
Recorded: 3,kV
